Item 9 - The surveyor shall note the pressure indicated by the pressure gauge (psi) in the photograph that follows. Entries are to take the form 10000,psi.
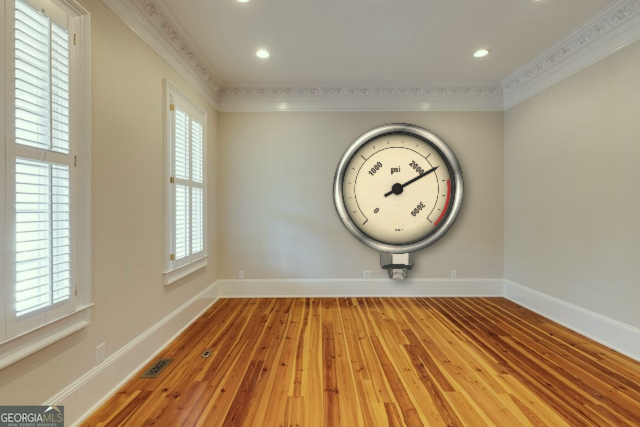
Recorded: 2200,psi
